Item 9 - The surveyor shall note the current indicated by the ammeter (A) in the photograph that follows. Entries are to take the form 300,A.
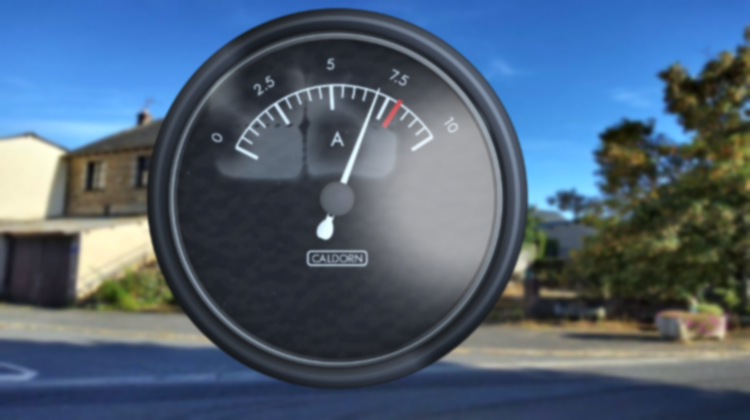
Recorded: 7,A
